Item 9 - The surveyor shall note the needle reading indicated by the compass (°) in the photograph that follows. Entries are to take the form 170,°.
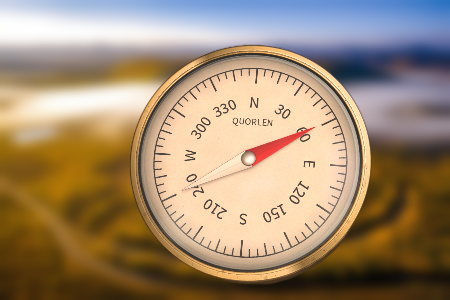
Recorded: 60,°
